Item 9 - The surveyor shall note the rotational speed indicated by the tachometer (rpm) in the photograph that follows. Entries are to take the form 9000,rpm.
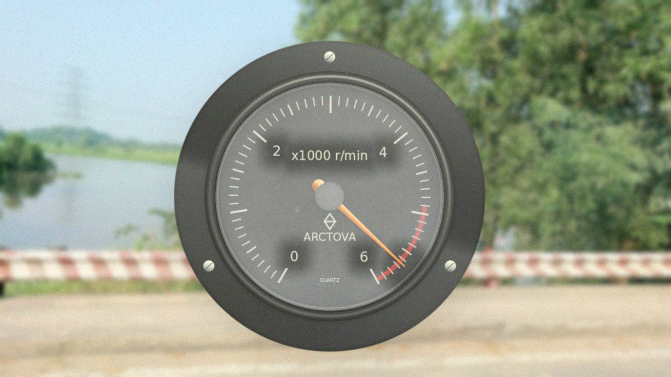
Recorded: 5650,rpm
